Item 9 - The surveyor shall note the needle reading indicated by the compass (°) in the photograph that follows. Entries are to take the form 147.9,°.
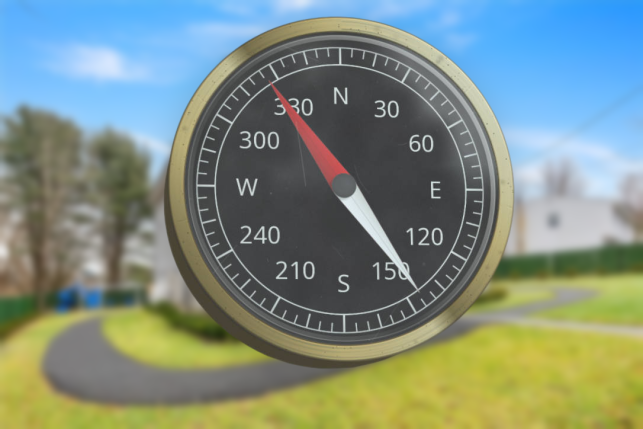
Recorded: 325,°
